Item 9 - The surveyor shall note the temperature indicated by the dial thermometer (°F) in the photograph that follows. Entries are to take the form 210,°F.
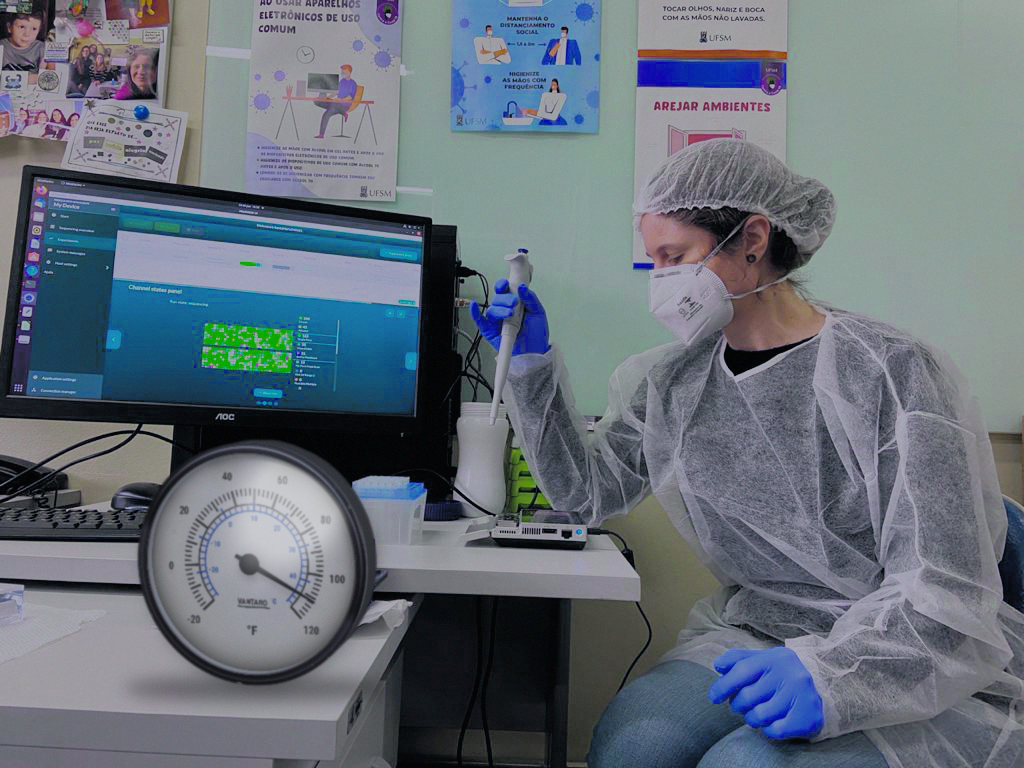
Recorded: 110,°F
